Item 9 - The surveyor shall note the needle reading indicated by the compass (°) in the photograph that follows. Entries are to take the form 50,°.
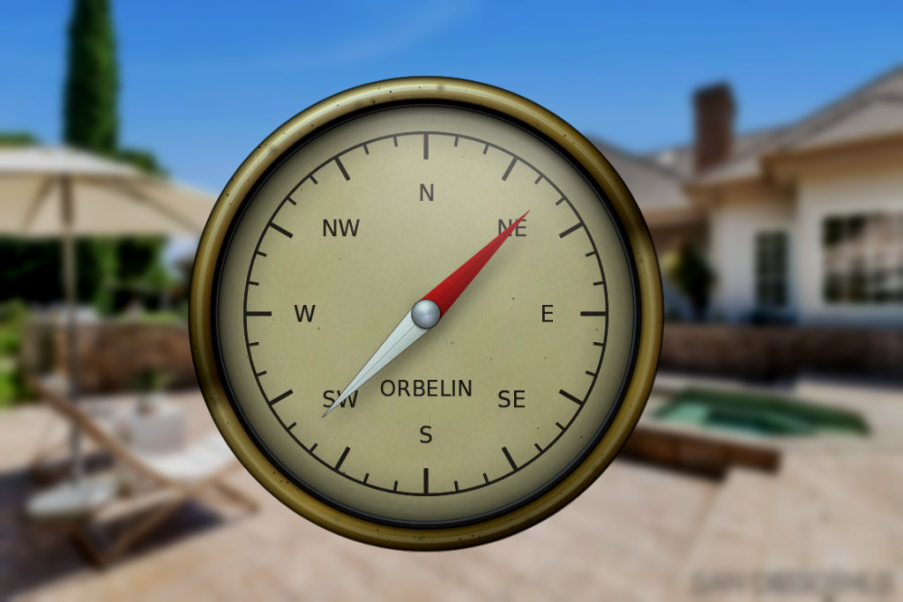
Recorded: 45,°
